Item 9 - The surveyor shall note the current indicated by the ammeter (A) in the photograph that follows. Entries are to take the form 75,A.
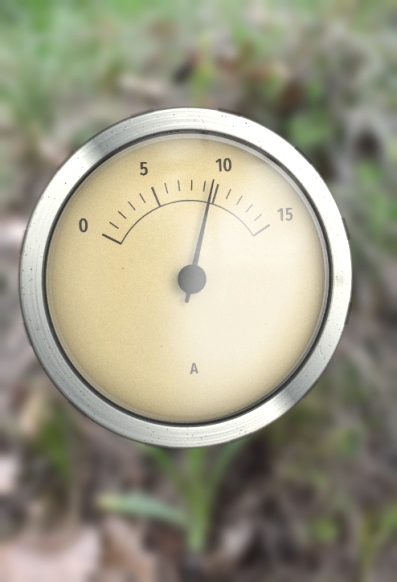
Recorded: 9.5,A
